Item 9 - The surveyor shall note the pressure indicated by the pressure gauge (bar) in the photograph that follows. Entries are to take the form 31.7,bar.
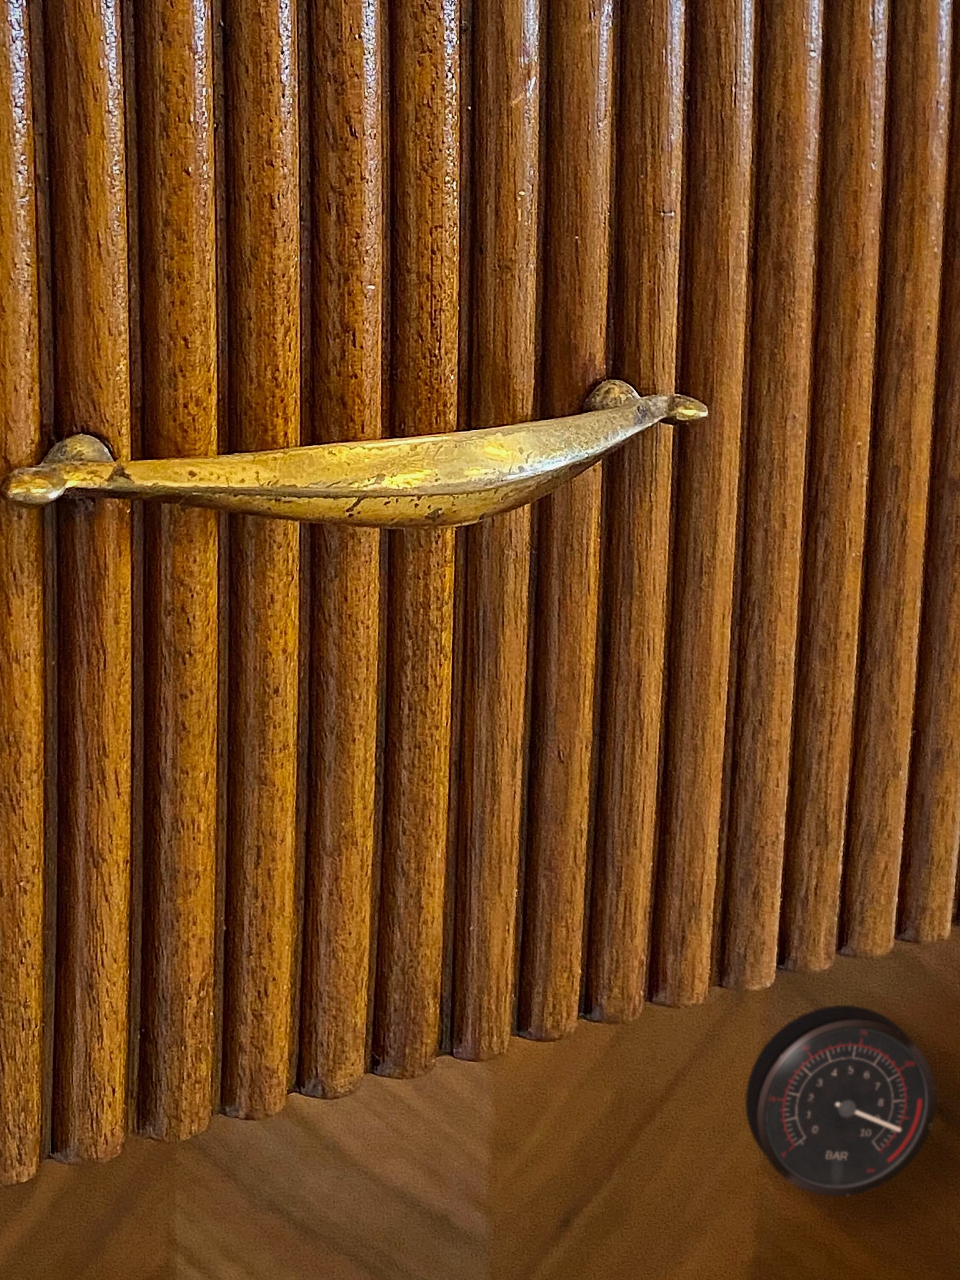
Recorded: 9,bar
